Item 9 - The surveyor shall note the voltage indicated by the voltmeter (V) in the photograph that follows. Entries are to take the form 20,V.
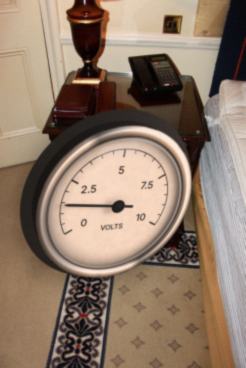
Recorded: 1.5,V
